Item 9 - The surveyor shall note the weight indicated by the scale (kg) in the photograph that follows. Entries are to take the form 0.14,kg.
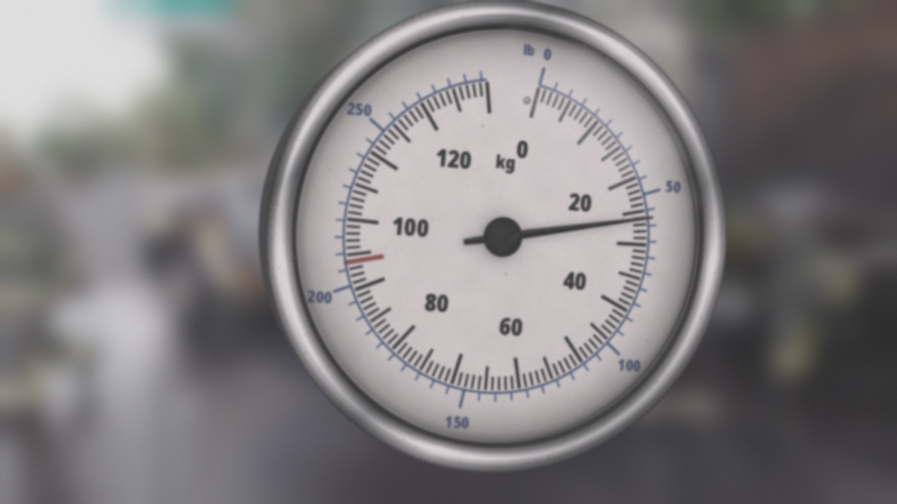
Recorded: 26,kg
